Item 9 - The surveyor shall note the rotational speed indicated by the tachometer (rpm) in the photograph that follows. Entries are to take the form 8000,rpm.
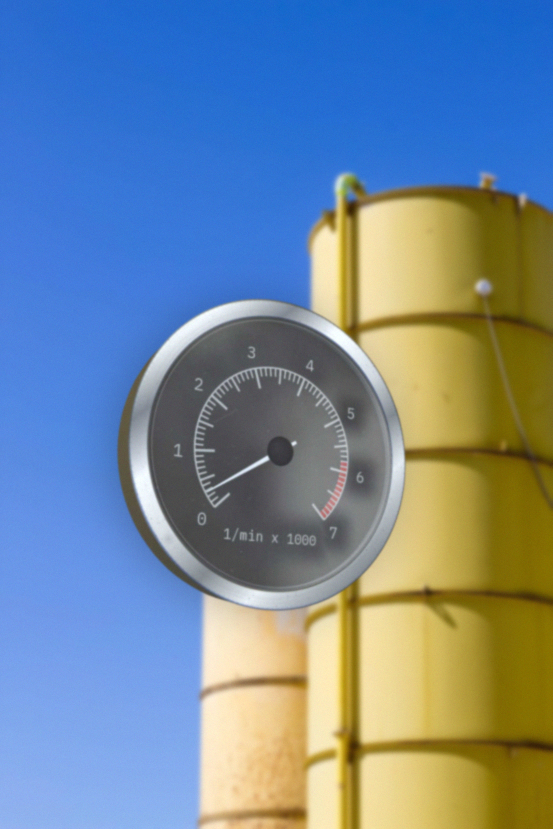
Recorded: 300,rpm
